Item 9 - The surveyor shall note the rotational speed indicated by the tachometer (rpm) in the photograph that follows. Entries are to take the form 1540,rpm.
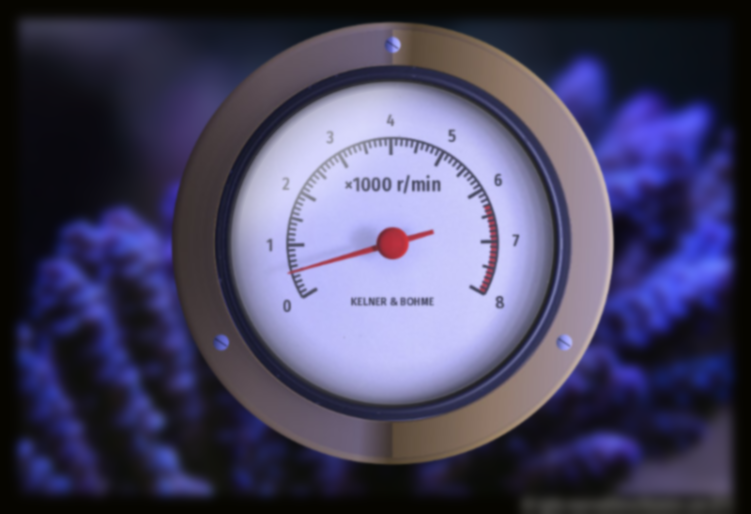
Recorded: 500,rpm
